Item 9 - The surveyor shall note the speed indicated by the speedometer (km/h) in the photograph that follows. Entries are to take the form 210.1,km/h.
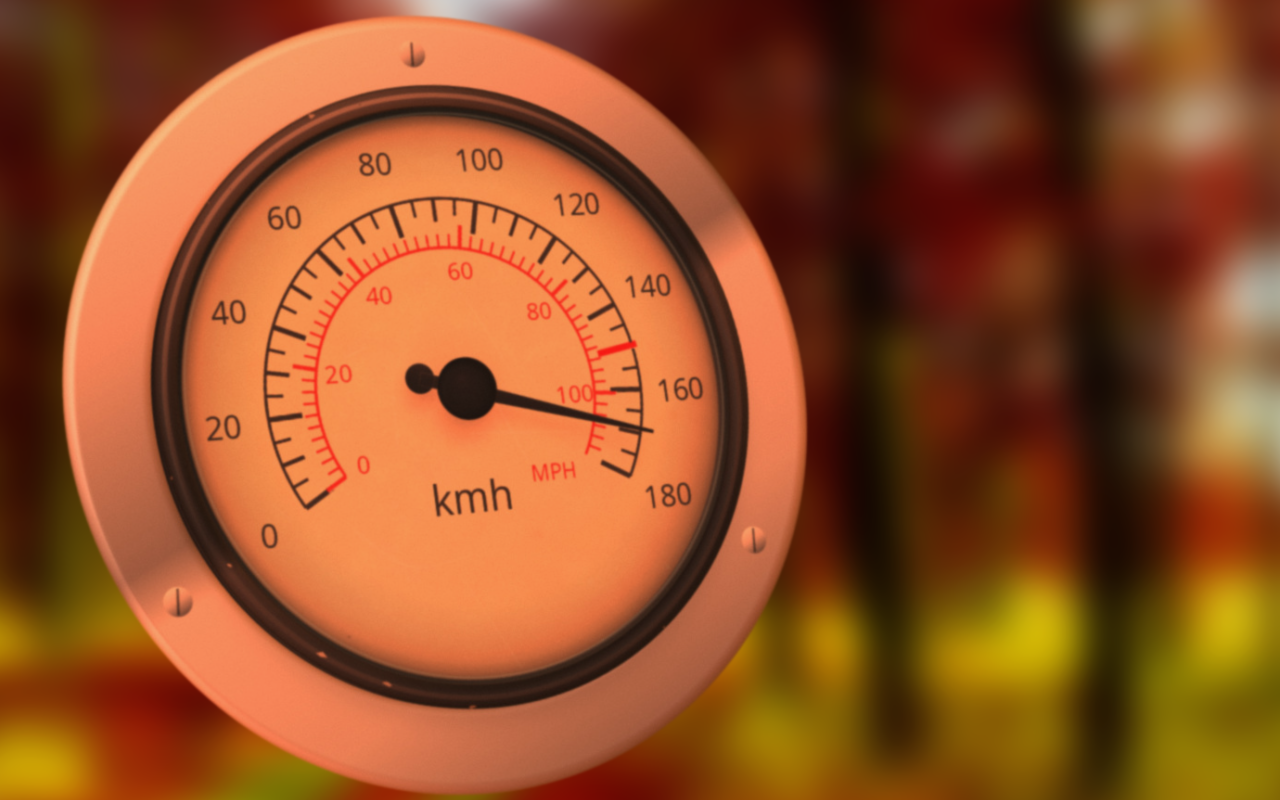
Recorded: 170,km/h
